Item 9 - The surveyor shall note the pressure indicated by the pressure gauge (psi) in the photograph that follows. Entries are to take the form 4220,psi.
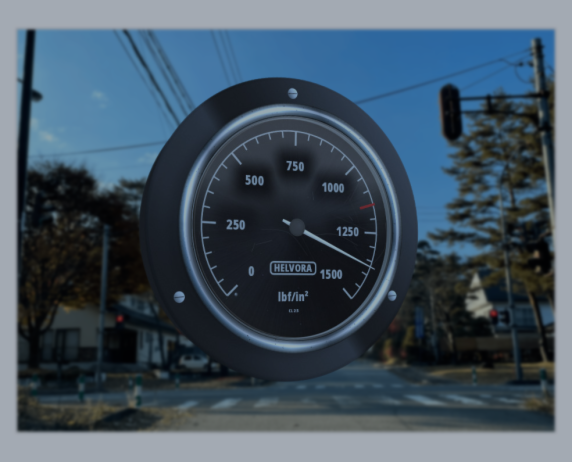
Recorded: 1375,psi
